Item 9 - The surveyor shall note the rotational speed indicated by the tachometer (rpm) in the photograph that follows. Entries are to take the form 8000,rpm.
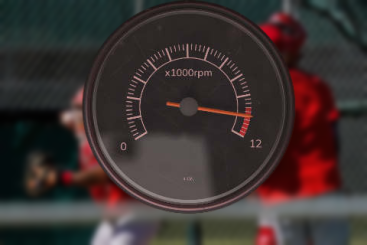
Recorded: 11000,rpm
